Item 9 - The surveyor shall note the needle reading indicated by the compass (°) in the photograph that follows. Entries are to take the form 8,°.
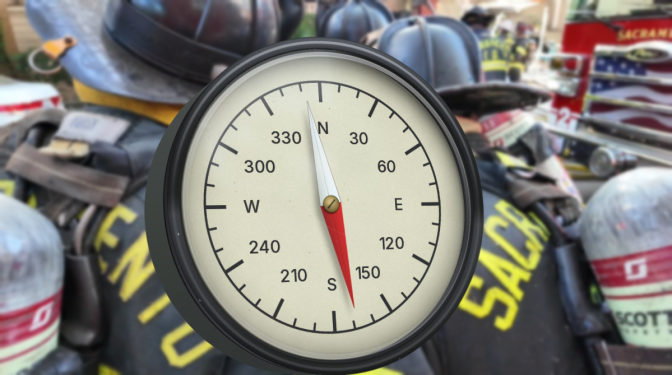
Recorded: 170,°
